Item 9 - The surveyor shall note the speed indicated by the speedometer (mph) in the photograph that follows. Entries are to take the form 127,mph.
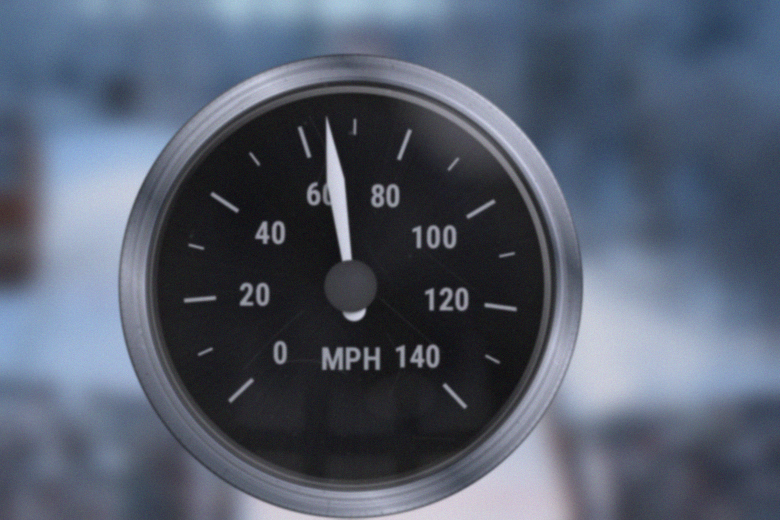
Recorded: 65,mph
